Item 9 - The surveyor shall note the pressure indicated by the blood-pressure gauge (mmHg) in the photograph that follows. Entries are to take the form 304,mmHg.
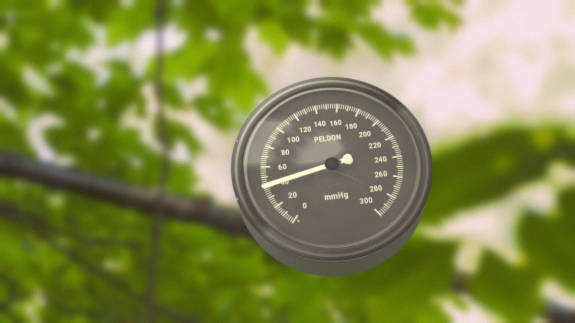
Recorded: 40,mmHg
